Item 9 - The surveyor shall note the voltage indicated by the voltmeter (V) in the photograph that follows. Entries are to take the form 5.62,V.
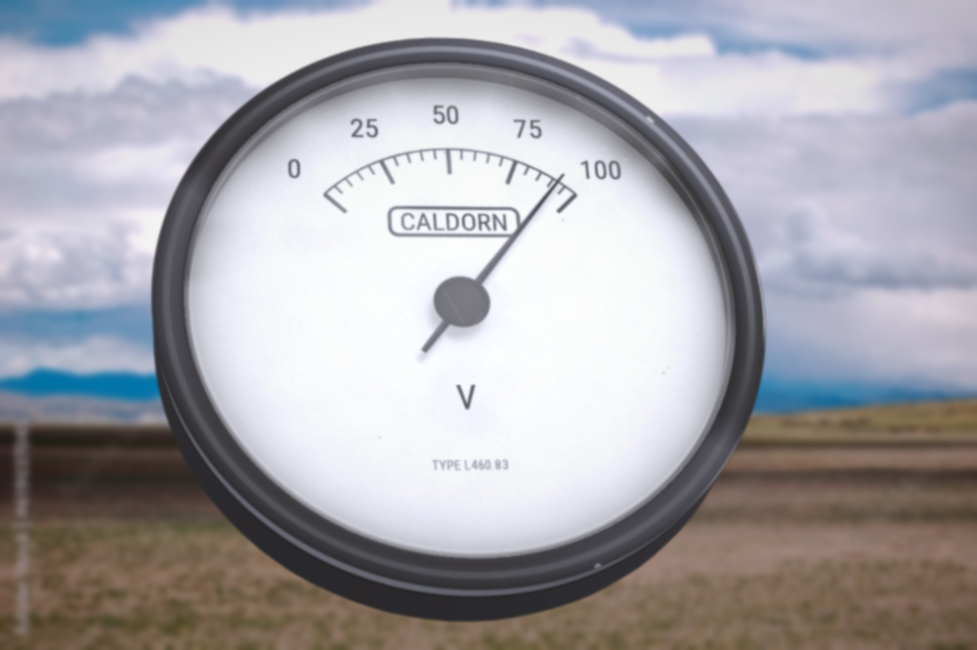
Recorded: 92.5,V
